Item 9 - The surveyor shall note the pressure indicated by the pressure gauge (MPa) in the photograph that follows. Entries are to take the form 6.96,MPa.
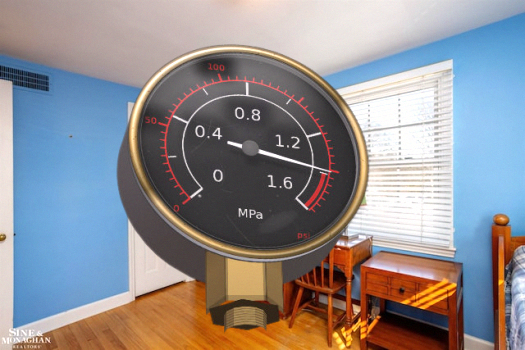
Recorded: 1.4,MPa
